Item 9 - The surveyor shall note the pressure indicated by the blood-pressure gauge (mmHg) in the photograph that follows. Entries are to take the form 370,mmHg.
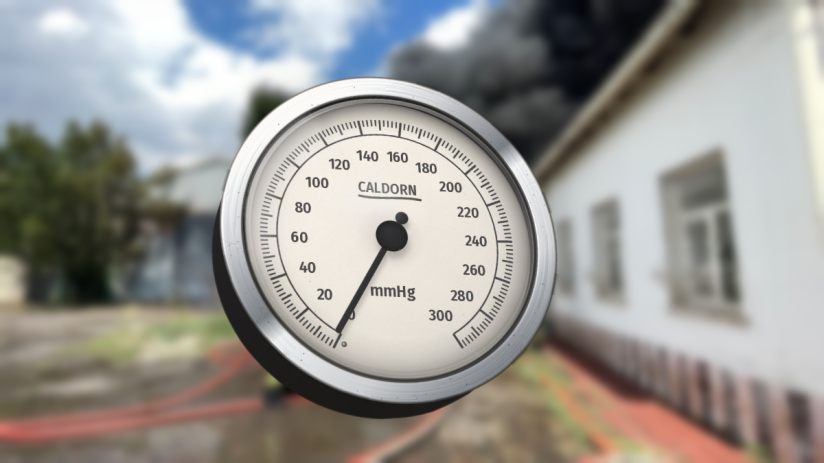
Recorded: 2,mmHg
